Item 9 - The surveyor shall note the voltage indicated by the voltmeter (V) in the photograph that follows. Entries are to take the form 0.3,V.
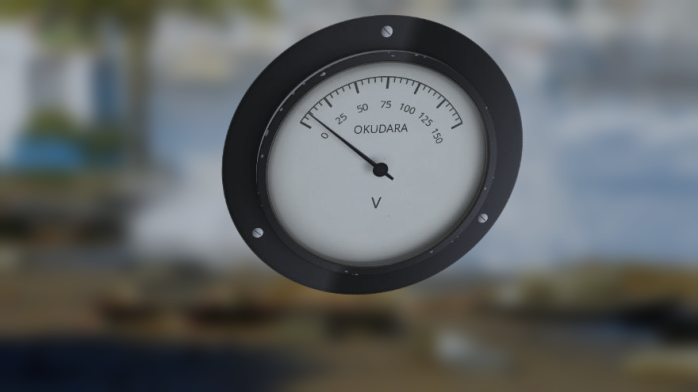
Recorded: 10,V
